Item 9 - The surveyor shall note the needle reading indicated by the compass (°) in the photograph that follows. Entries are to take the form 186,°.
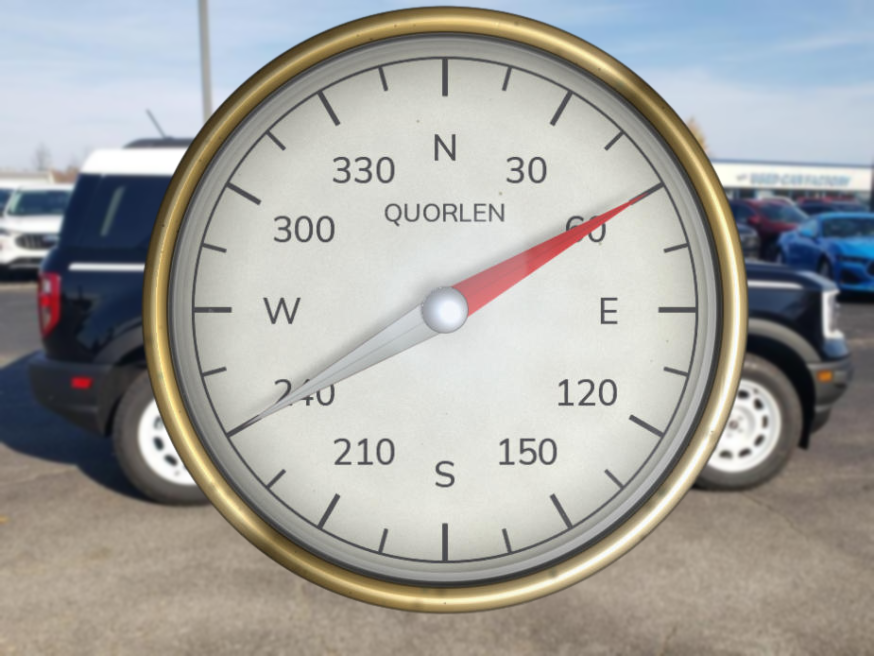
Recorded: 60,°
